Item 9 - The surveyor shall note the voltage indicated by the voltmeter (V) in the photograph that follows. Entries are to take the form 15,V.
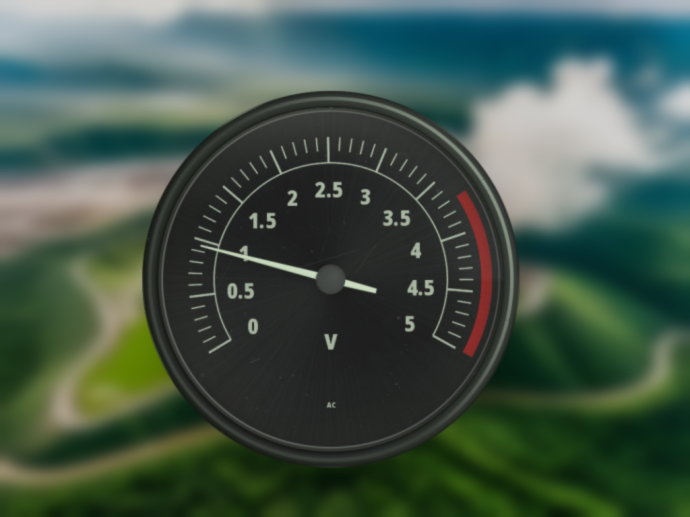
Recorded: 0.95,V
